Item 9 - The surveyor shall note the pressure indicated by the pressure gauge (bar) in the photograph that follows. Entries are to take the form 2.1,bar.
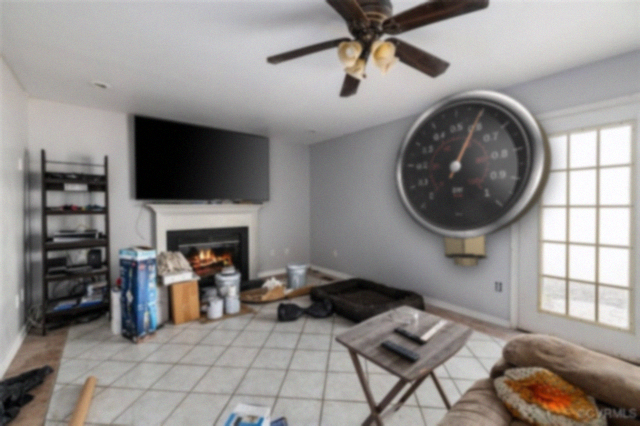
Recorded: 0.6,bar
